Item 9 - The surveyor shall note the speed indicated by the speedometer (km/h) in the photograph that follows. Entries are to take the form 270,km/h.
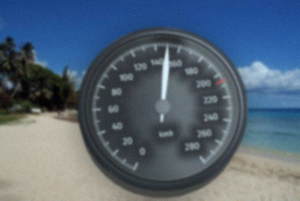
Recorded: 150,km/h
